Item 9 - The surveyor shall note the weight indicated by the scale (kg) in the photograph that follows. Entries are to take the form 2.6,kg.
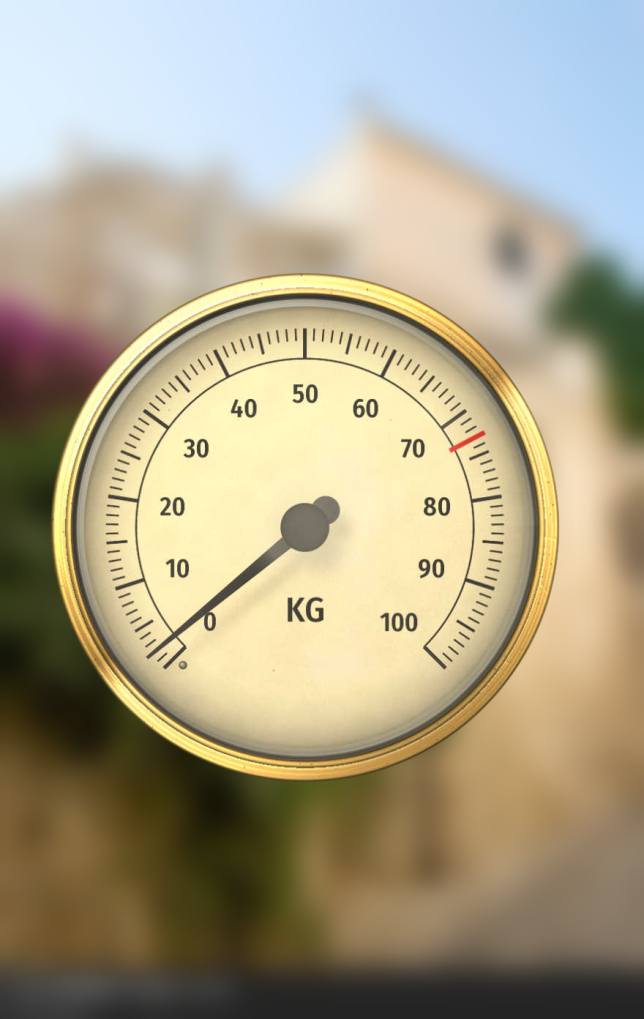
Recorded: 2,kg
